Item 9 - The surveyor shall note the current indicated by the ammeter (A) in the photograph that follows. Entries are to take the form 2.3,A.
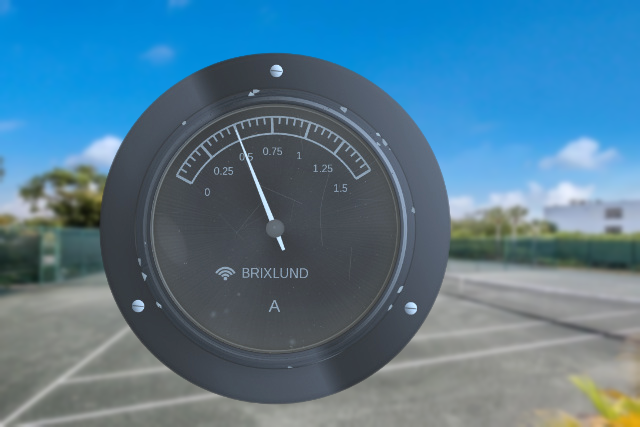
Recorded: 0.5,A
